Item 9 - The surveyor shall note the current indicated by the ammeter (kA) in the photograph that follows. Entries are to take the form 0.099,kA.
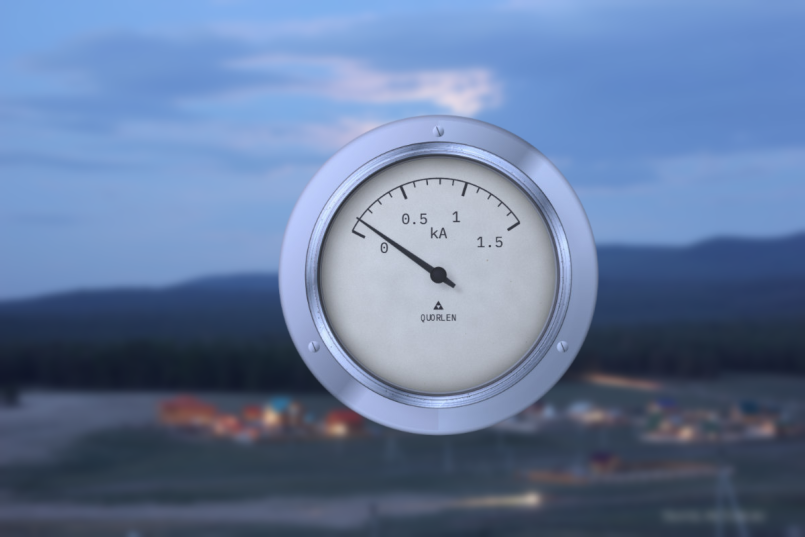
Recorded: 0.1,kA
